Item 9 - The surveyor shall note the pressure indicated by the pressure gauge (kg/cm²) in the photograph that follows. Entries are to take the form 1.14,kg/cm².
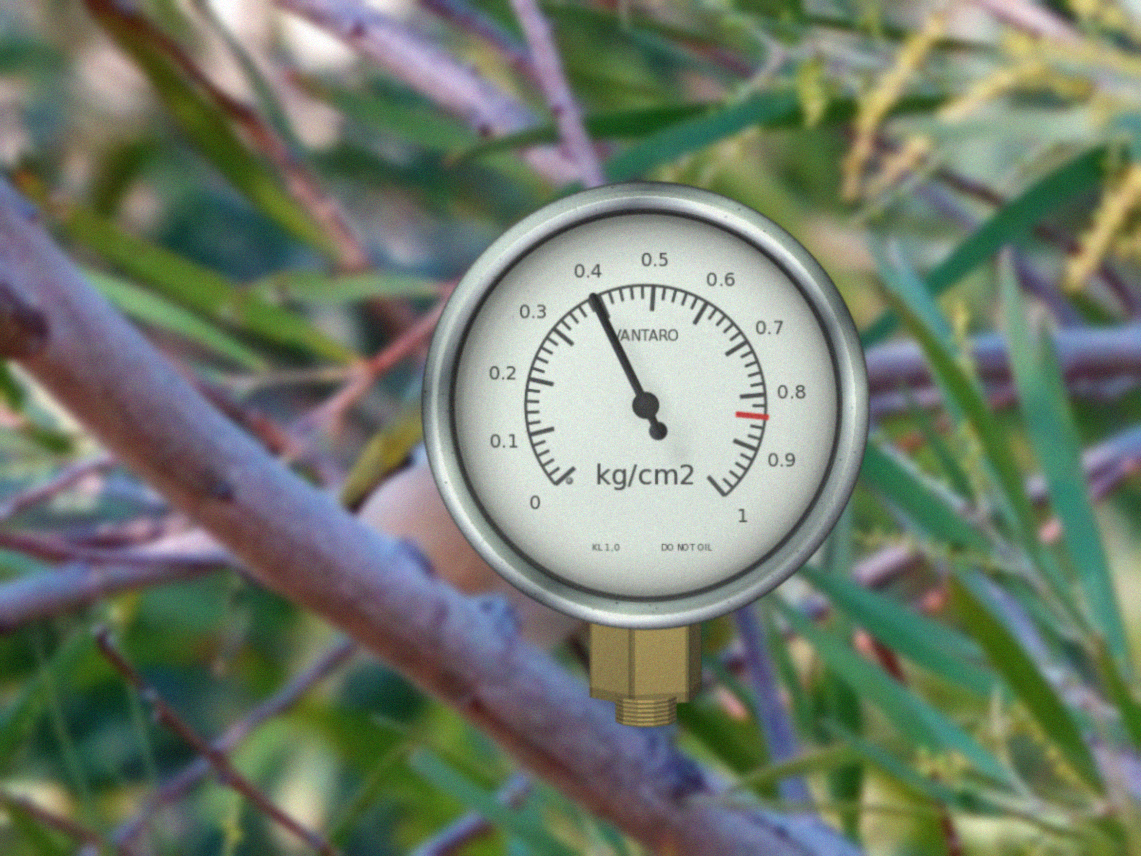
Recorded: 0.39,kg/cm²
